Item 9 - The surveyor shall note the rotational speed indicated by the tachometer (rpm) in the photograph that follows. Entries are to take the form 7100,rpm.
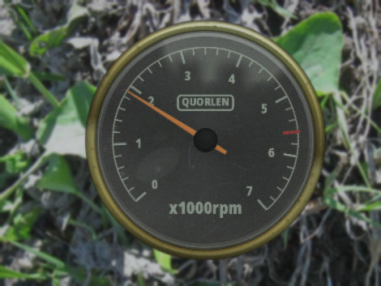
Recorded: 1900,rpm
